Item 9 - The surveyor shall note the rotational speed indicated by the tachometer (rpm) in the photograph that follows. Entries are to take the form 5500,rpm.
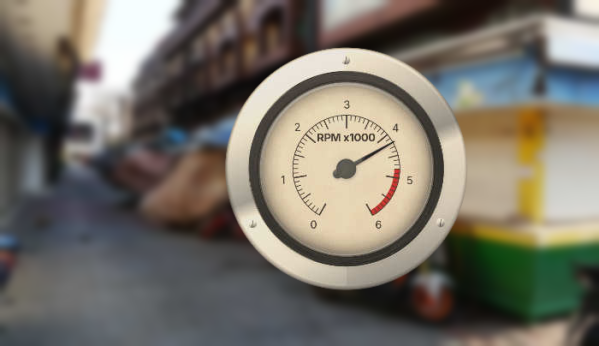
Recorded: 4200,rpm
